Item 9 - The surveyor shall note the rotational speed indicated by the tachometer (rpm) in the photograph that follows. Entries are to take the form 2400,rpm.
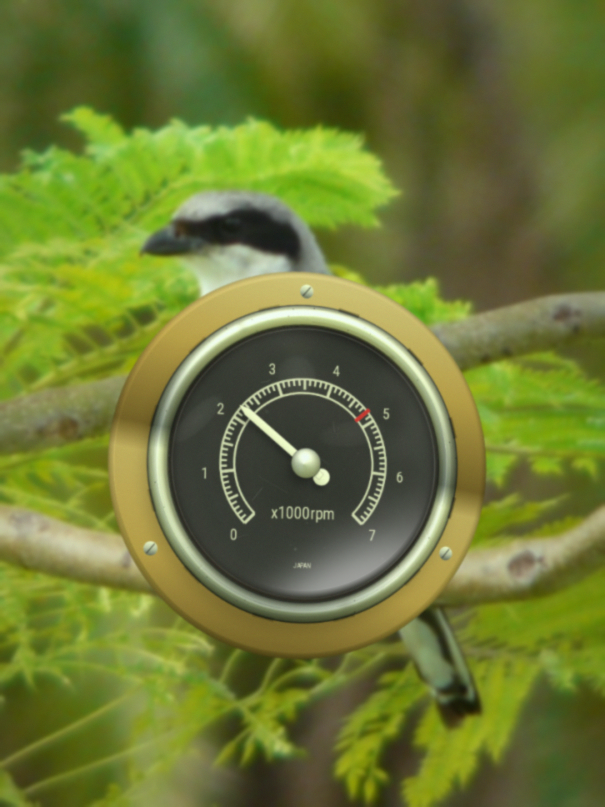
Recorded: 2200,rpm
